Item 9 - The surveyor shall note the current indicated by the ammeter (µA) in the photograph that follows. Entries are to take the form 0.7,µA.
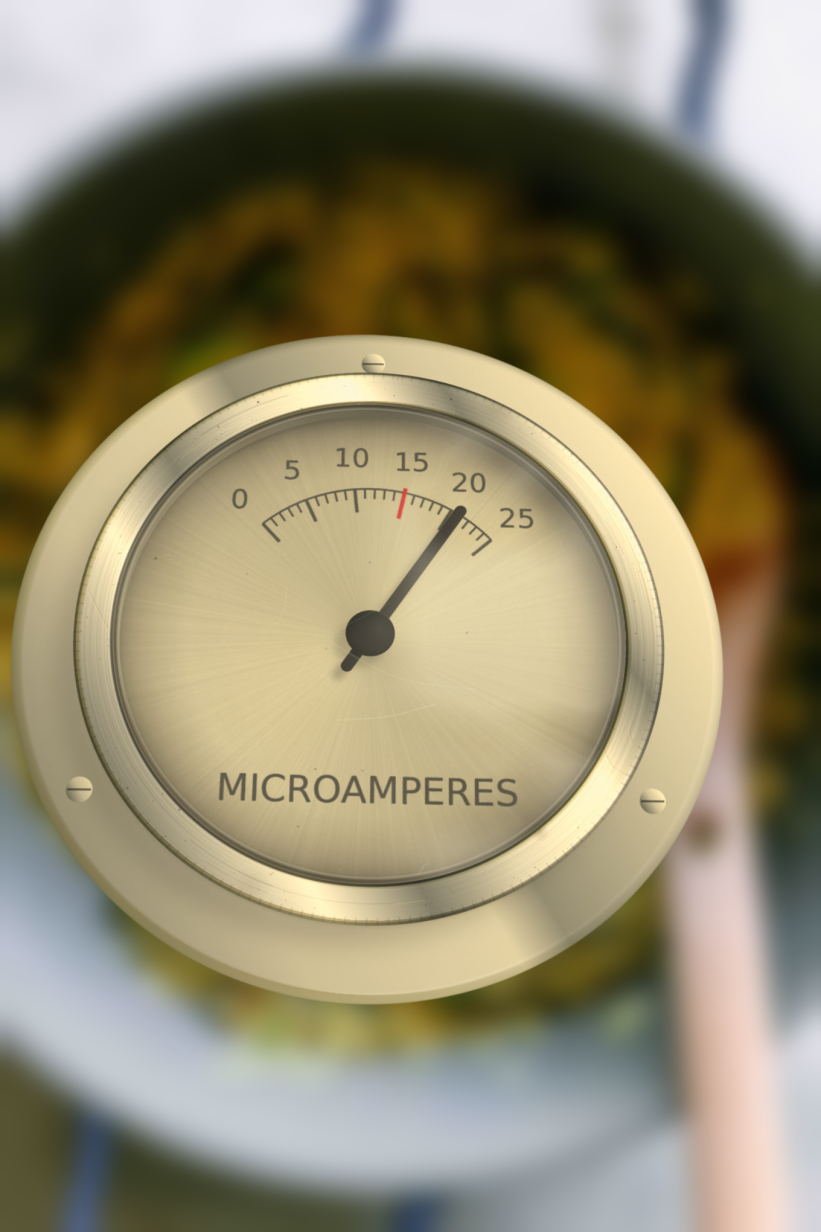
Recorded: 21,µA
